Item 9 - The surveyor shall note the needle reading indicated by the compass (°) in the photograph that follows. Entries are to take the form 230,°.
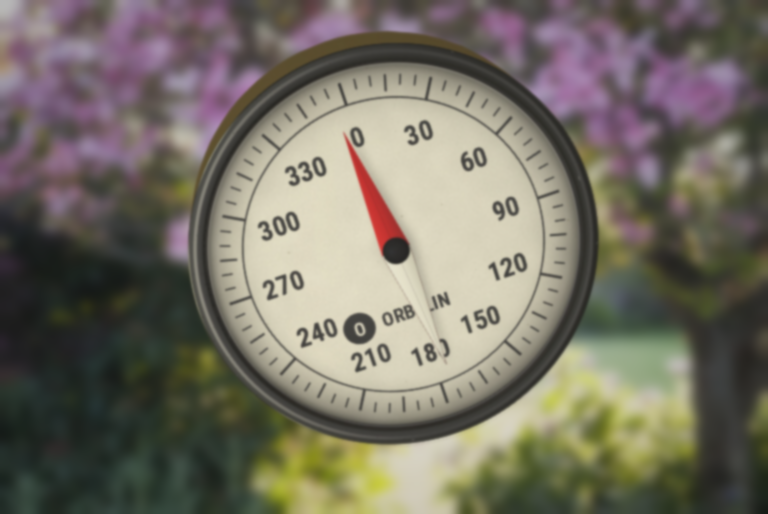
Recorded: 355,°
